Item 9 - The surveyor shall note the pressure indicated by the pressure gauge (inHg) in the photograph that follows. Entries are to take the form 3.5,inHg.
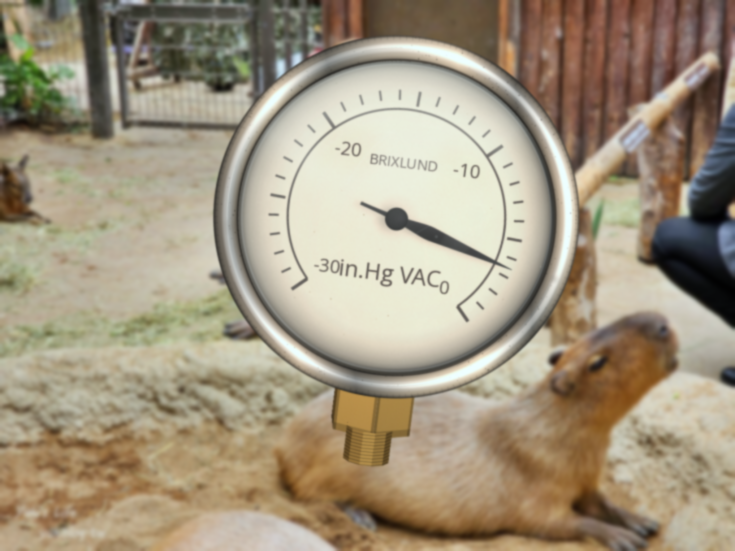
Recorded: -3.5,inHg
